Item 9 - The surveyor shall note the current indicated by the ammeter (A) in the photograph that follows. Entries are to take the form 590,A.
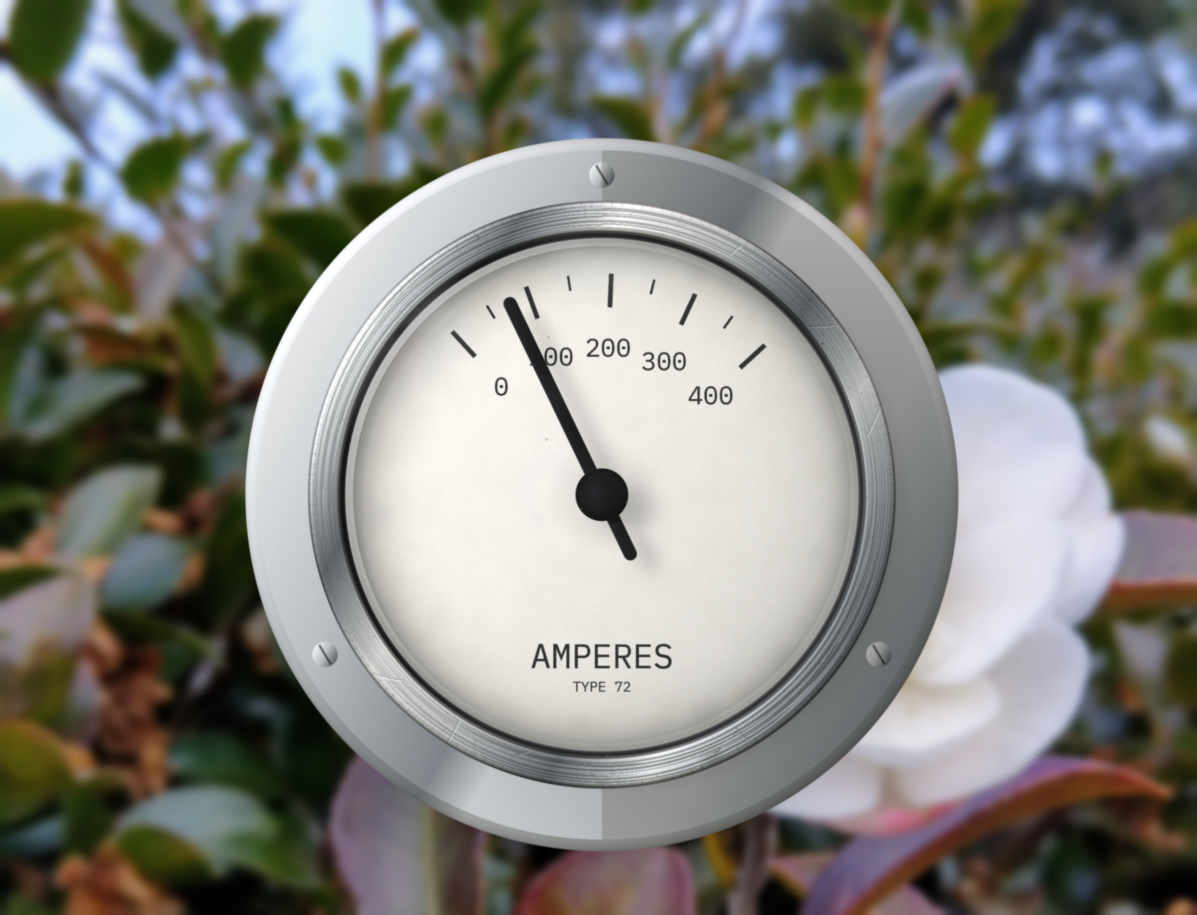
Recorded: 75,A
